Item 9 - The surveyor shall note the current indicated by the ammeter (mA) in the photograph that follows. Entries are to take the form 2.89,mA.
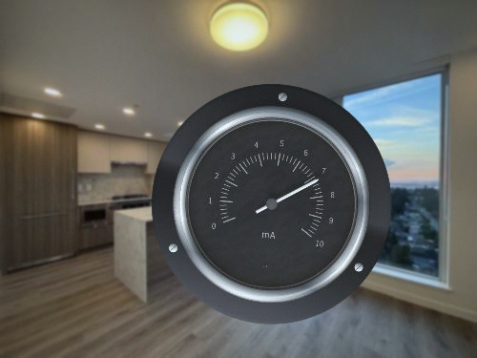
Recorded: 7.2,mA
